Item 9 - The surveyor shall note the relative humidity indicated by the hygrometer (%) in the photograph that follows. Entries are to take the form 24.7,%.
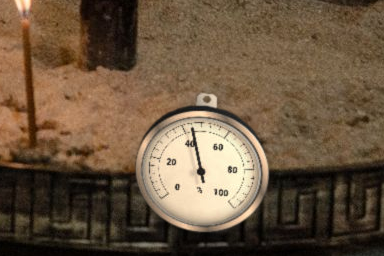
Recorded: 44,%
